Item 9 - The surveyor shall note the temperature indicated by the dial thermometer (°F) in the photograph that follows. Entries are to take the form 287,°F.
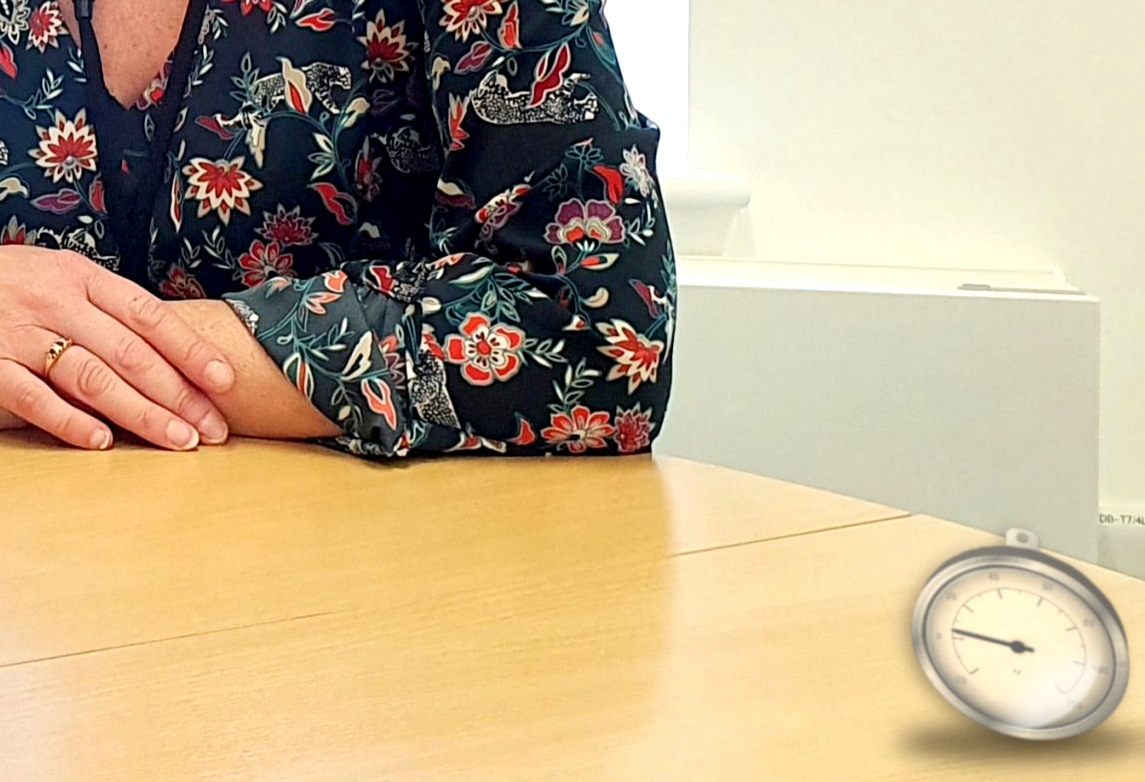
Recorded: 5,°F
